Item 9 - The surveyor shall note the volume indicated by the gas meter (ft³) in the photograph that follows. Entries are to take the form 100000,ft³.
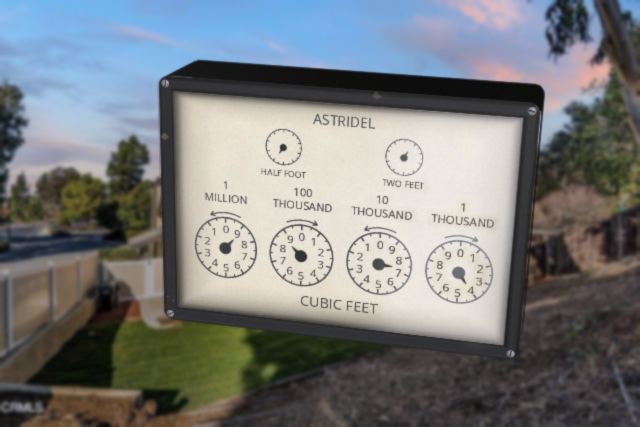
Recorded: 887400,ft³
